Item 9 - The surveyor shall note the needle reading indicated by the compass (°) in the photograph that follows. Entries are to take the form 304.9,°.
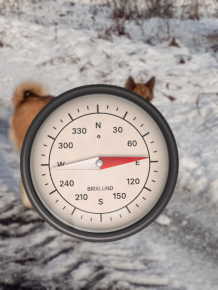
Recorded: 85,°
